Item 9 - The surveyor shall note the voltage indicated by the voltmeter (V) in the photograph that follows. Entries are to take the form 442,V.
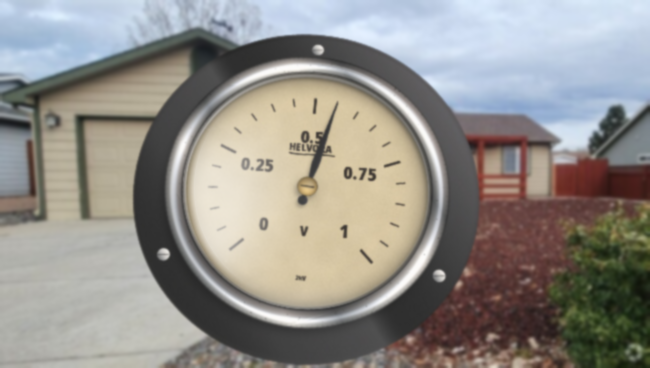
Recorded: 0.55,V
